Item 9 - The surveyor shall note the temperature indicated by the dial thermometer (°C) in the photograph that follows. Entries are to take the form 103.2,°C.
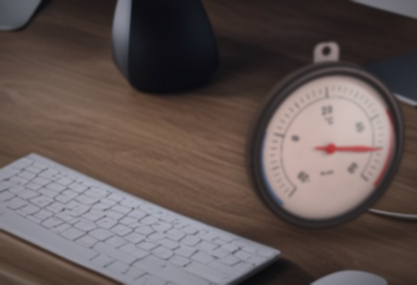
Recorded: 50,°C
